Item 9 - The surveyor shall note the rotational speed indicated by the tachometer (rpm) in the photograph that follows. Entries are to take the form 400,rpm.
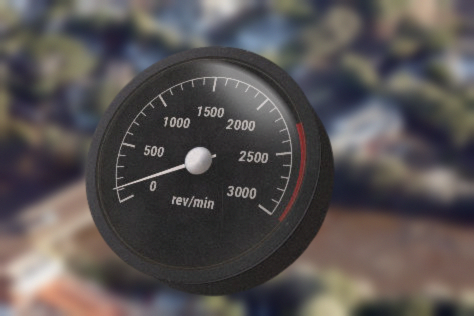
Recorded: 100,rpm
